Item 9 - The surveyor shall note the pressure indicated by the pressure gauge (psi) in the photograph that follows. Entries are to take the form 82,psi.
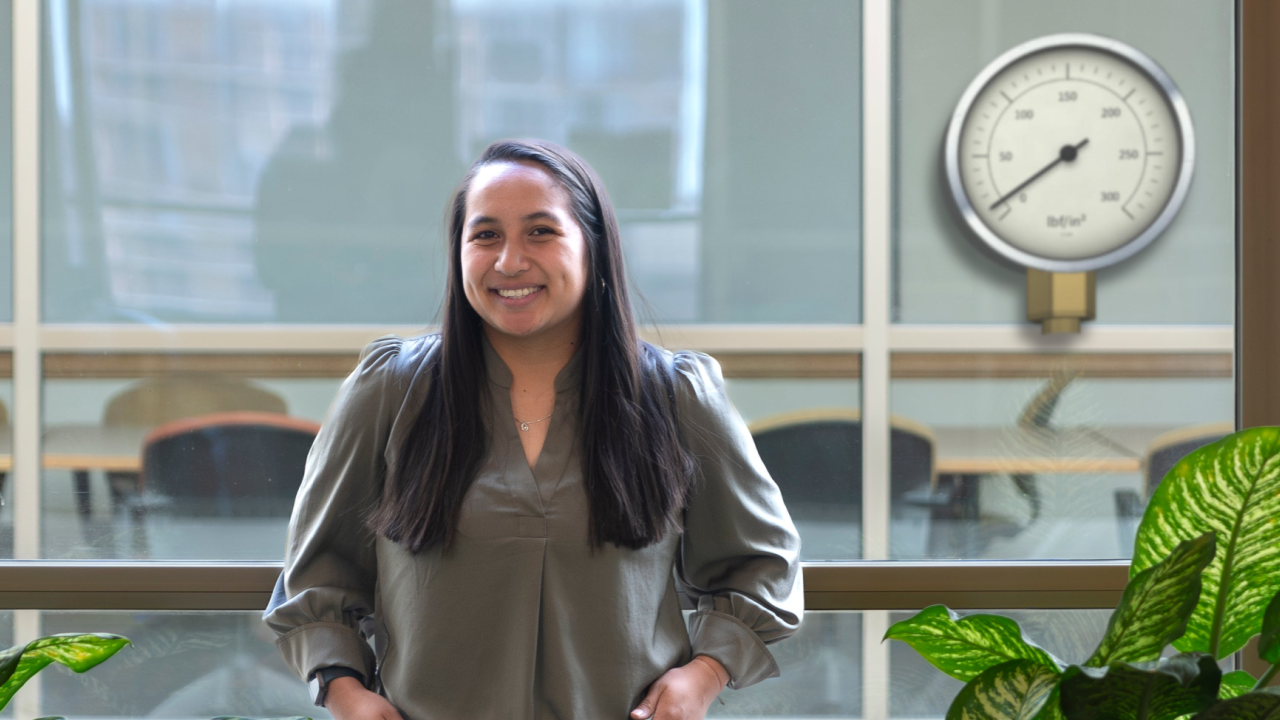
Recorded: 10,psi
